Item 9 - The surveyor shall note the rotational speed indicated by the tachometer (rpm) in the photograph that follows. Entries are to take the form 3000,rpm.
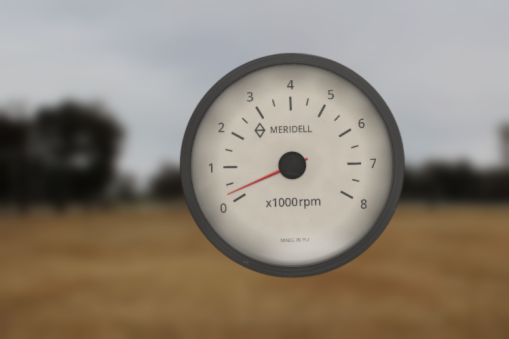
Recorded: 250,rpm
